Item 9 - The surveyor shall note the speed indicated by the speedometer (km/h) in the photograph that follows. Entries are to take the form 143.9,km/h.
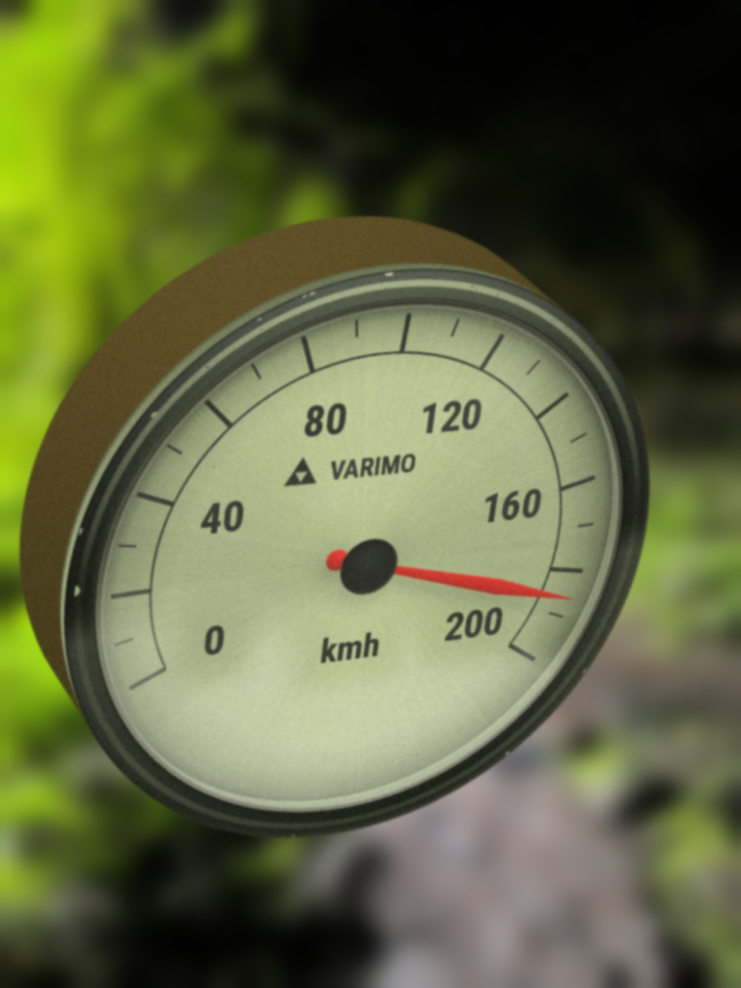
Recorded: 185,km/h
